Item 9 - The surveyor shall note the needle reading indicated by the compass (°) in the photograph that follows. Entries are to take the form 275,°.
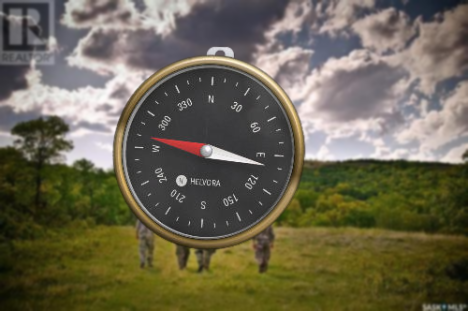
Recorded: 280,°
